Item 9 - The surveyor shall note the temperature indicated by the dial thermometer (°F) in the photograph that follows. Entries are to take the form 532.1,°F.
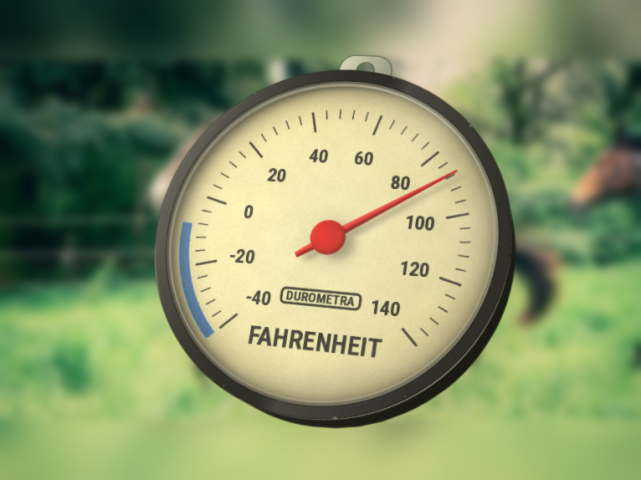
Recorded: 88,°F
